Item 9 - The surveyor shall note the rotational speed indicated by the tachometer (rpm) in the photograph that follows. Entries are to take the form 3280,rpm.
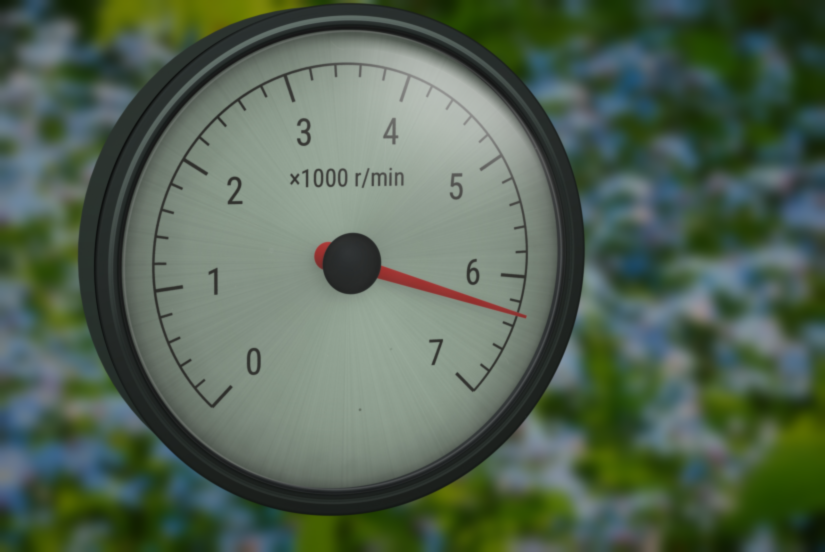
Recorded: 6300,rpm
